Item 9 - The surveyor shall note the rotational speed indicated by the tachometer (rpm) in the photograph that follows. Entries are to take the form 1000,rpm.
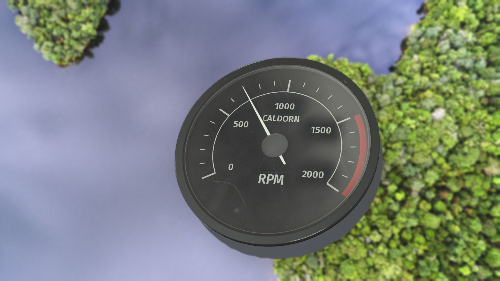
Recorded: 700,rpm
